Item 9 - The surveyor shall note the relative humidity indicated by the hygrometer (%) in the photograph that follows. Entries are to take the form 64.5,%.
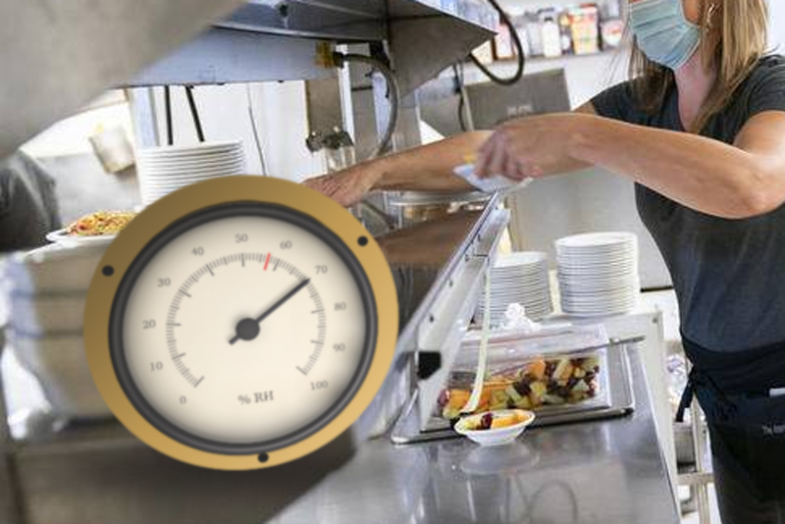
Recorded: 70,%
